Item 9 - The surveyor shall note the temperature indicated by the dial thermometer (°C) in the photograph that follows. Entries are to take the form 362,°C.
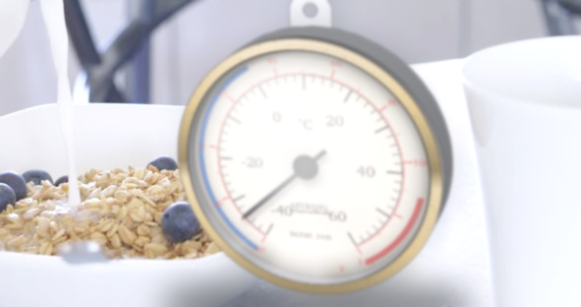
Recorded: -34,°C
